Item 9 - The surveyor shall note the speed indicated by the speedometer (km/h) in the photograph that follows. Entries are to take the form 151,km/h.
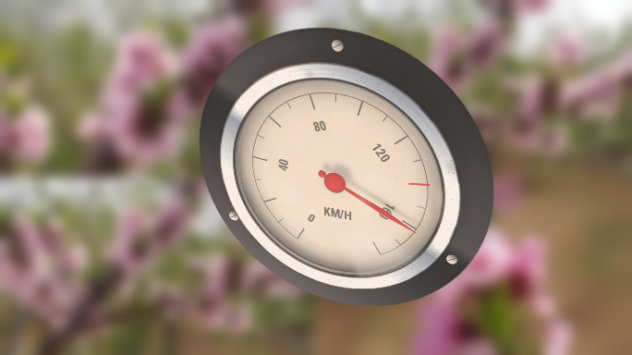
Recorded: 160,km/h
